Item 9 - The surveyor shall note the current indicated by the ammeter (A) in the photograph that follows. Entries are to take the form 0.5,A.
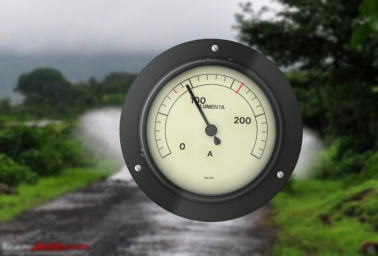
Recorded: 95,A
